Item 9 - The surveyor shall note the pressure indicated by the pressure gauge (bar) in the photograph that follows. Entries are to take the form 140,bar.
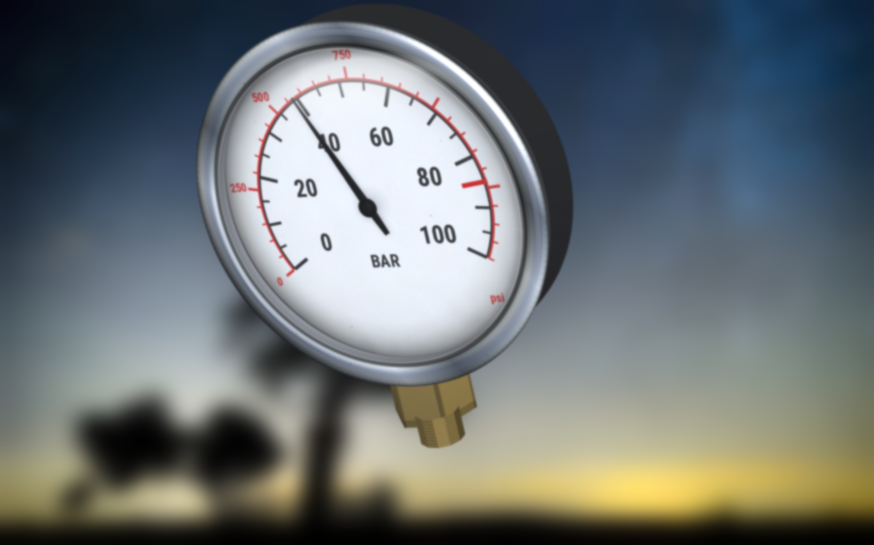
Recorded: 40,bar
